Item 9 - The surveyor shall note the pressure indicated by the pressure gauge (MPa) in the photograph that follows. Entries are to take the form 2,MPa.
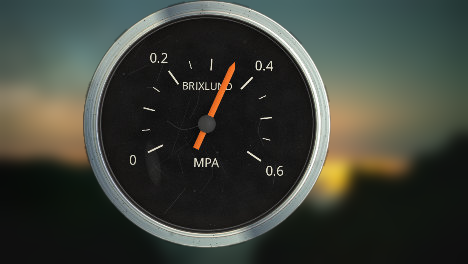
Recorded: 0.35,MPa
